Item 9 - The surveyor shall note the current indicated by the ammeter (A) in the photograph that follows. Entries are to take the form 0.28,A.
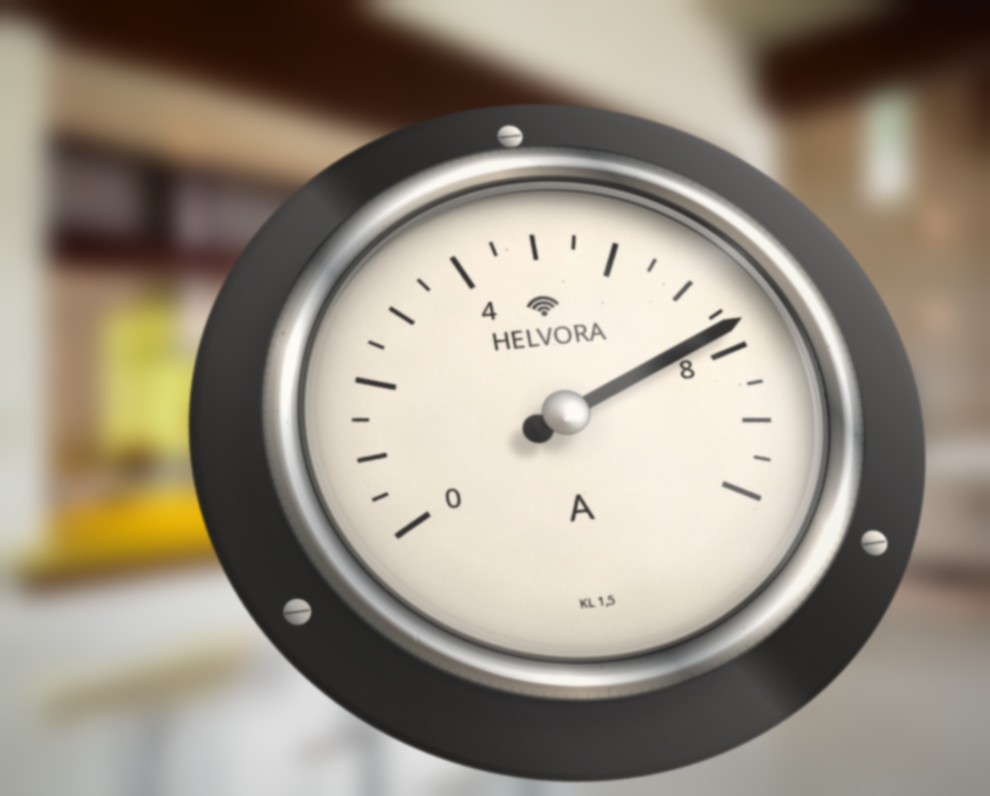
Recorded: 7.75,A
